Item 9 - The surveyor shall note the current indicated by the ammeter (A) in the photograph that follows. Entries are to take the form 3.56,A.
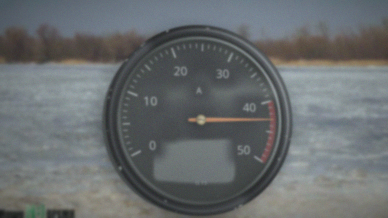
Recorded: 43,A
